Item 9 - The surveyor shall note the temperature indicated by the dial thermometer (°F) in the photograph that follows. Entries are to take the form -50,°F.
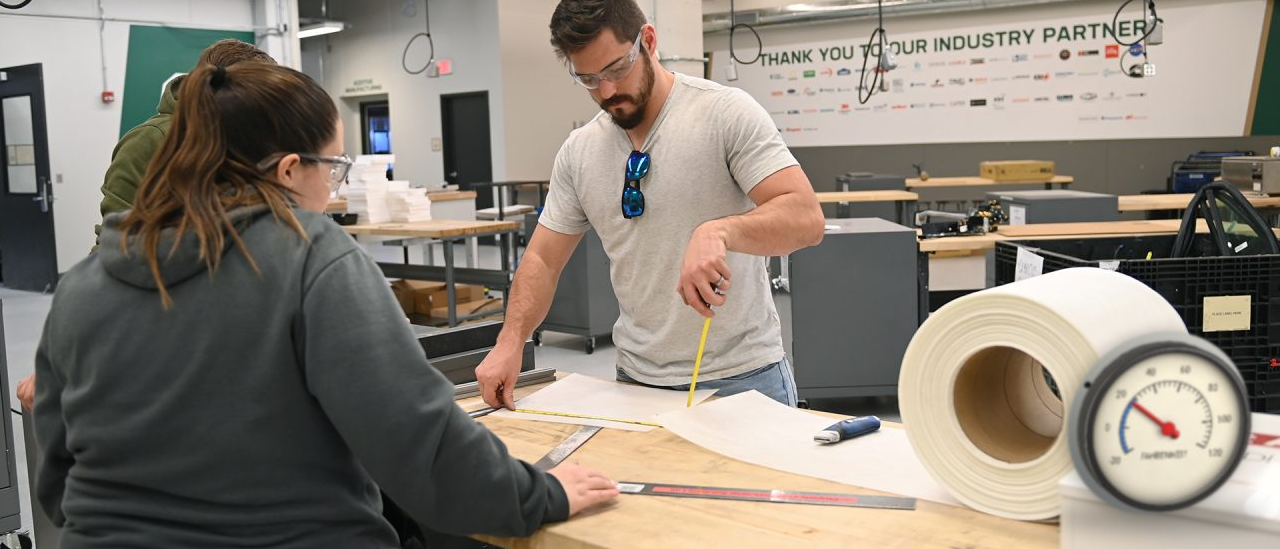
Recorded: 20,°F
